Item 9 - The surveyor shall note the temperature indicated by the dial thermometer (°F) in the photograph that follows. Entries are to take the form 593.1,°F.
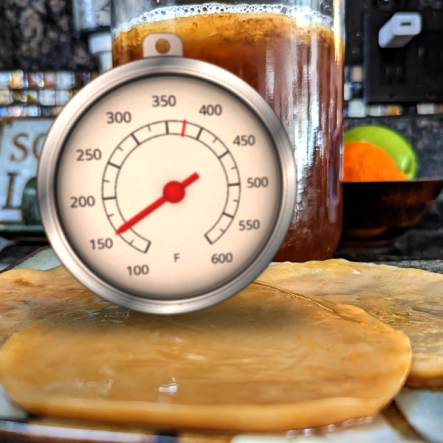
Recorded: 150,°F
